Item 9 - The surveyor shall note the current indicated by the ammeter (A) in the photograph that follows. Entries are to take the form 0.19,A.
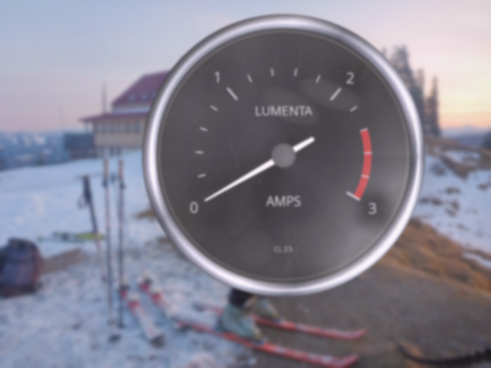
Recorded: 0,A
